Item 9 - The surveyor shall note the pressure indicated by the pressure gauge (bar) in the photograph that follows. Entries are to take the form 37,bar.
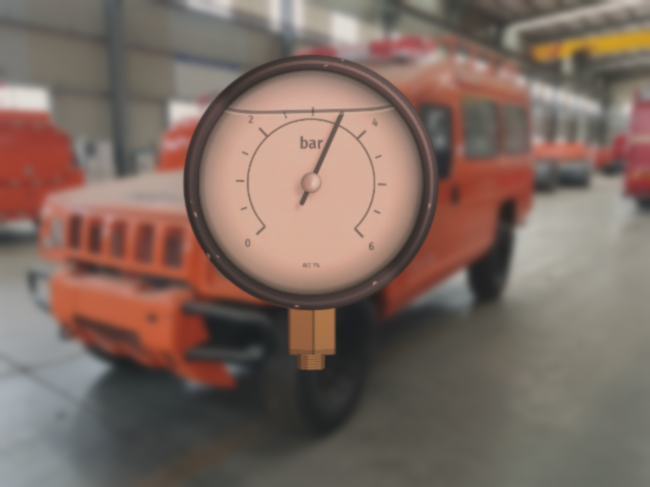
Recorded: 3.5,bar
